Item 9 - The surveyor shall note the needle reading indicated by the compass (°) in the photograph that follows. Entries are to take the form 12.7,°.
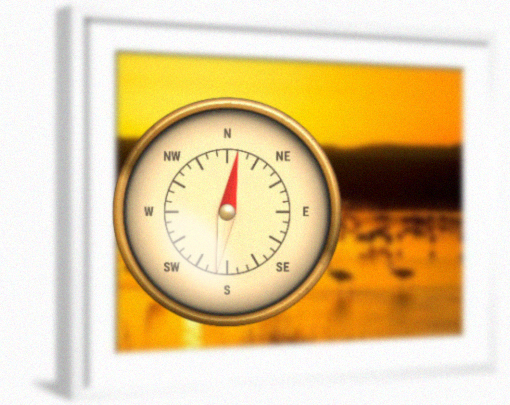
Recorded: 10,°
